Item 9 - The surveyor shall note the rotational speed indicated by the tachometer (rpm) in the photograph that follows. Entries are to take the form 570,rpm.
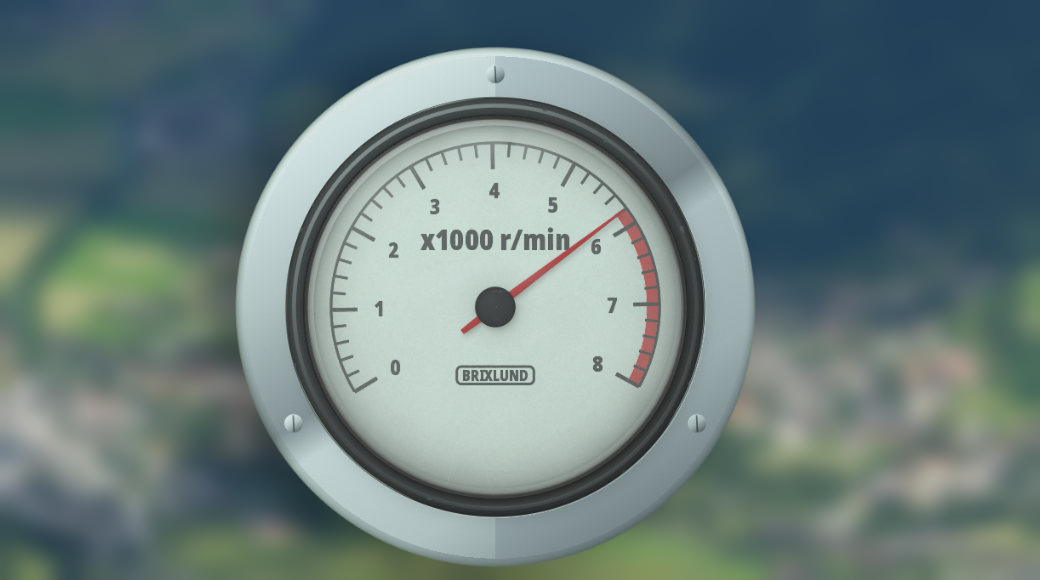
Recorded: 5800,rpm
